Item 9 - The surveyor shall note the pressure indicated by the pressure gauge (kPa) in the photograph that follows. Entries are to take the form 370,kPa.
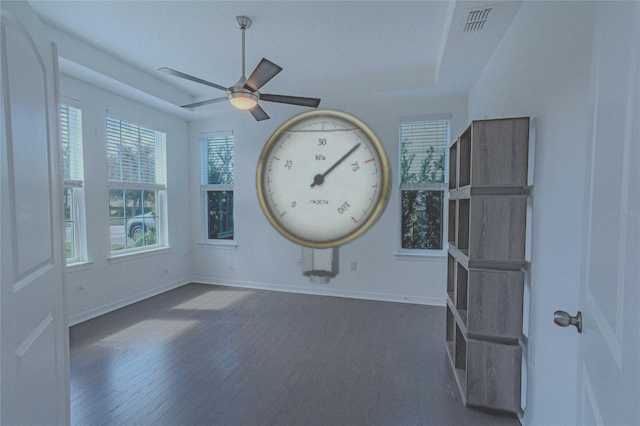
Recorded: 67.5,kPa
